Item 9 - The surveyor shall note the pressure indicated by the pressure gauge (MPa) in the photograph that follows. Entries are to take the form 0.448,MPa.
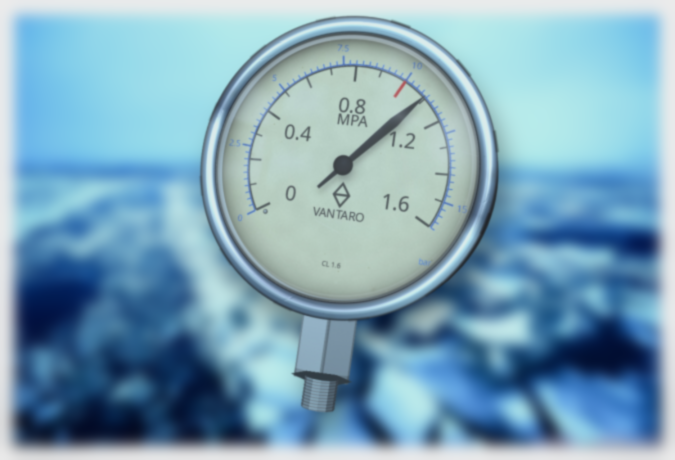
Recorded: 1.1,MPa
